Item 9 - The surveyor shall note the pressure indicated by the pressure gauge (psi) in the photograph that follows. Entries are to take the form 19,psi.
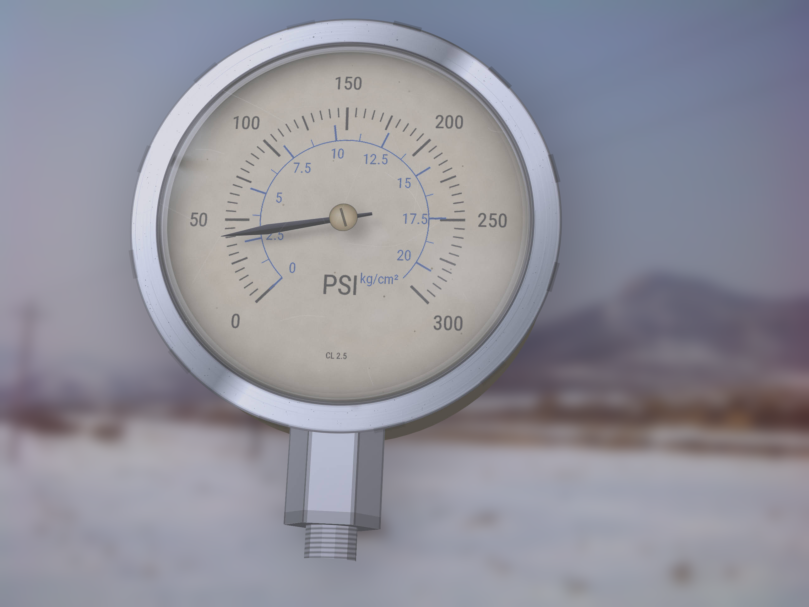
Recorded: 40,psi
